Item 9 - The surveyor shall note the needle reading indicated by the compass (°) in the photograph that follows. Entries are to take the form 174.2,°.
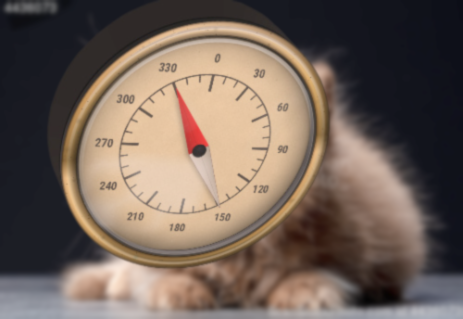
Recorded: 330,°
